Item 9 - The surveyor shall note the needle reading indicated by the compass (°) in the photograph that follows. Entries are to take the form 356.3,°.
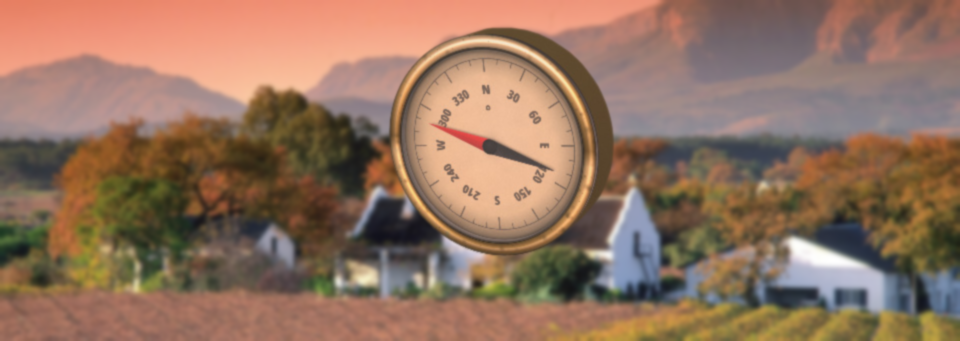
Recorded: 290,°
